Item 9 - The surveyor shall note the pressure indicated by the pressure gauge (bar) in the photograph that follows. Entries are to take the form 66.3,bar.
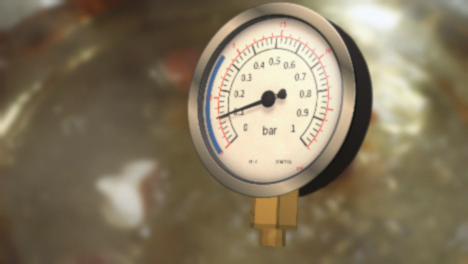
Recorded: 0.1,bar
